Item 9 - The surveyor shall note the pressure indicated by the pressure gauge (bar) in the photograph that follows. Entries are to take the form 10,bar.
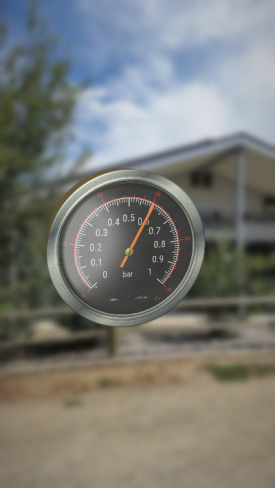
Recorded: 0.6,bar
